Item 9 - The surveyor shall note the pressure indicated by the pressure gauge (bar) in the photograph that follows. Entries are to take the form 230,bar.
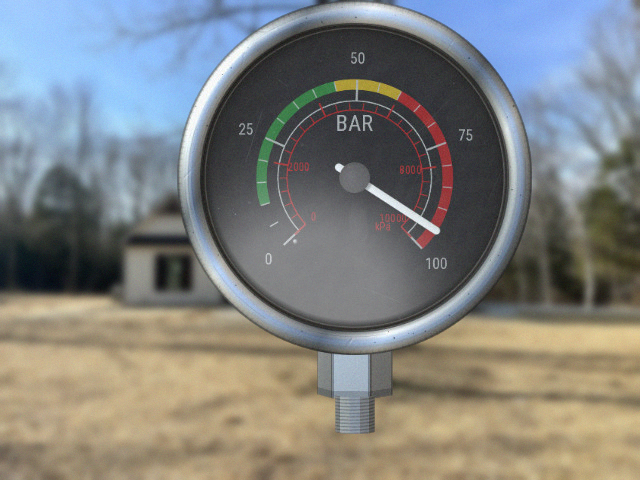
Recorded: 95,bar
